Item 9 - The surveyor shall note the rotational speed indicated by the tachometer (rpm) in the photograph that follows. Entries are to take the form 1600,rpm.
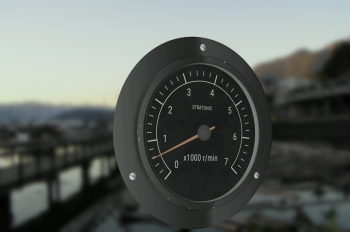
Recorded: 600,rpm
